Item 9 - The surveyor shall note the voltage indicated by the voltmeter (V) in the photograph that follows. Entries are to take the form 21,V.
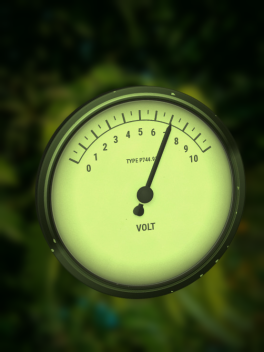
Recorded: 7,V
